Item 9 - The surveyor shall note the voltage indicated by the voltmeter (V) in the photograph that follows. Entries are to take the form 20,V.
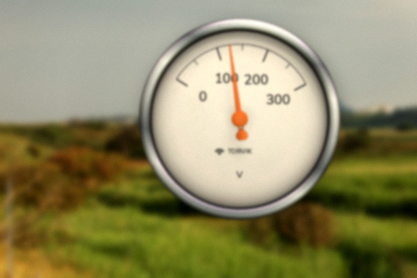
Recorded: 125,V
